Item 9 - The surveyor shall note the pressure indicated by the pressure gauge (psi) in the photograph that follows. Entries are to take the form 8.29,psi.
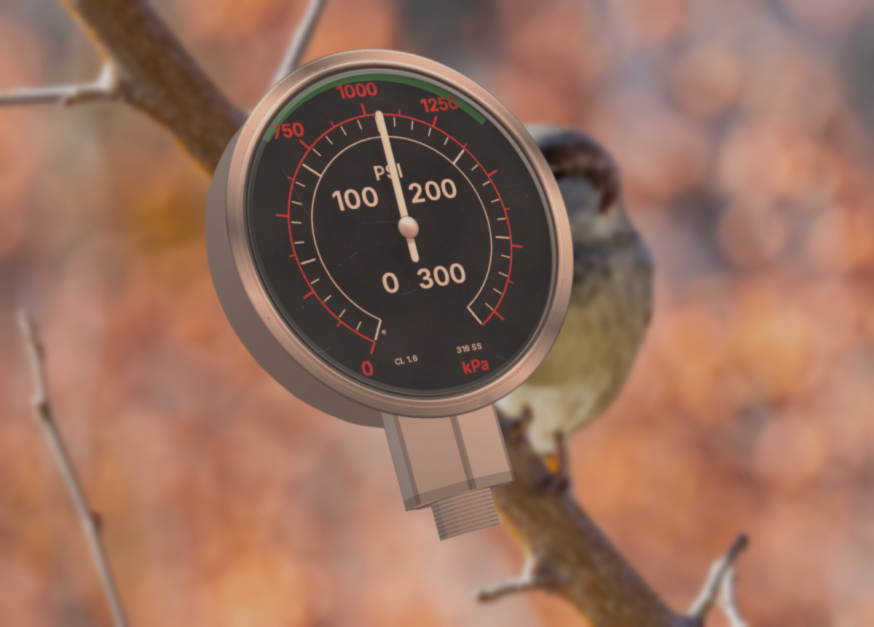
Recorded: 150,psi
